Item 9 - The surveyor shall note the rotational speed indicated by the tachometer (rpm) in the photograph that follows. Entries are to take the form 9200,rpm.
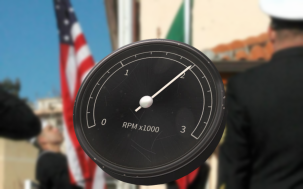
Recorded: 2000,rpm
